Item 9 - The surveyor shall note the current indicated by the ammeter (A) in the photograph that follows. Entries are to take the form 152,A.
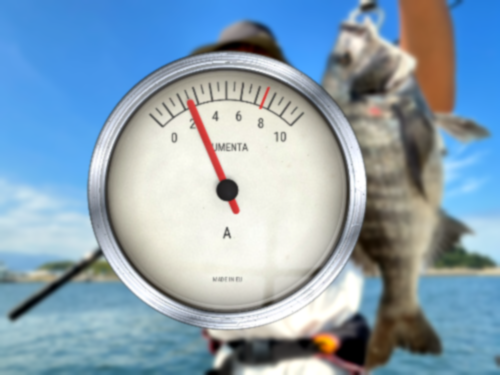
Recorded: 2.5,A
